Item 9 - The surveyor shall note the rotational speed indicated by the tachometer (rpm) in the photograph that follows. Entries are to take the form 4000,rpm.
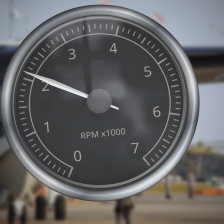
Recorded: 2100,rpm
